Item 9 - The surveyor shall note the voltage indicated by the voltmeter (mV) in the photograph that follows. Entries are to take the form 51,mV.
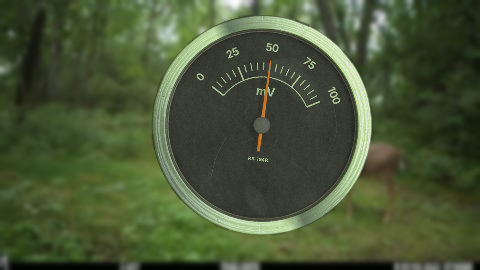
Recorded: 50,mV
